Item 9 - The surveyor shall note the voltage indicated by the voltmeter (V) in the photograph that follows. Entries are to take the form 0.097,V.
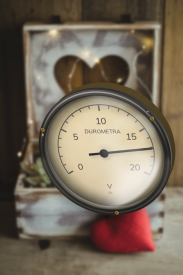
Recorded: 17,V
